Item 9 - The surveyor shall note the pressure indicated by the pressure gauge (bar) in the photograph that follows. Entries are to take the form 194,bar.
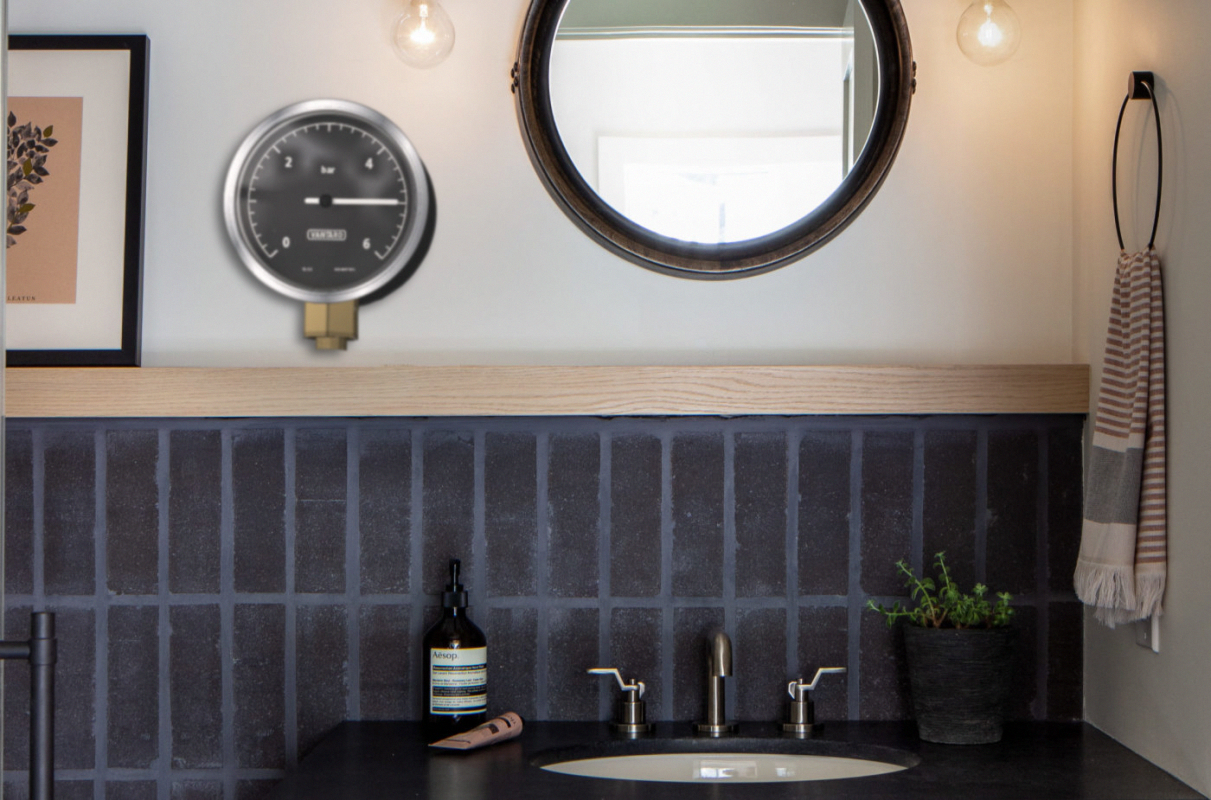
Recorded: 5,bar
